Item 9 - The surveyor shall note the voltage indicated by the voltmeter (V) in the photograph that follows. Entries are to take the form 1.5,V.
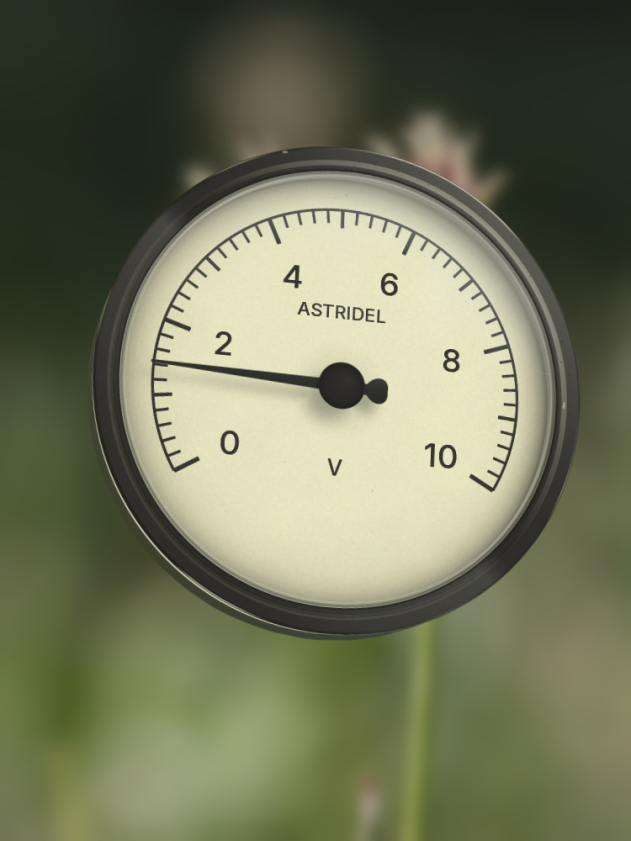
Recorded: 1.4,V
